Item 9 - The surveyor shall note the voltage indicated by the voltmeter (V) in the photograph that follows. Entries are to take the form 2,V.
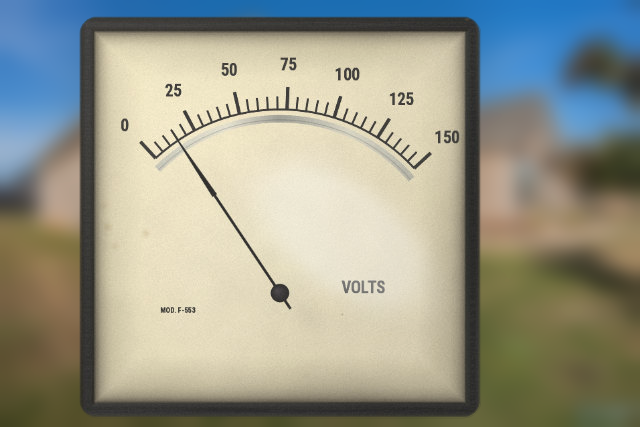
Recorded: 15,V
